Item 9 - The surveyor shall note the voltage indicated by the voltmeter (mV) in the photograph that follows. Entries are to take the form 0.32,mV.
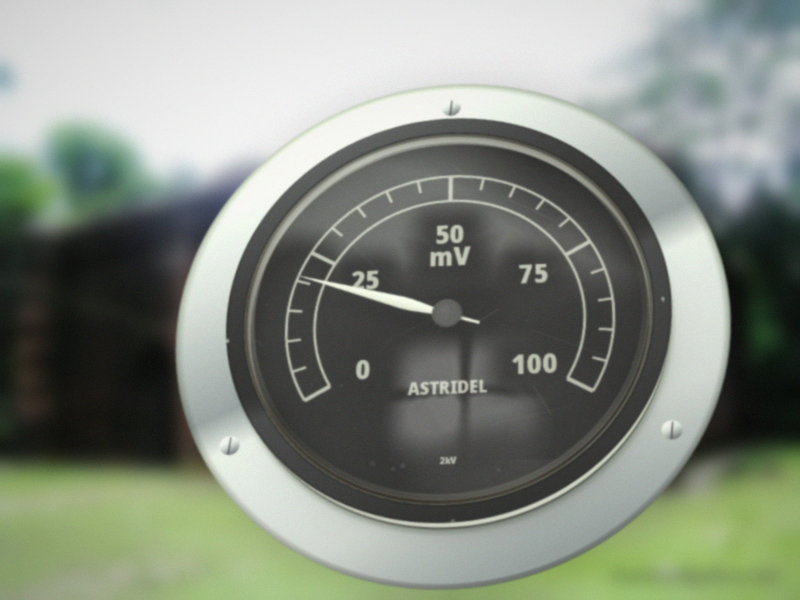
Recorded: 20,mV
